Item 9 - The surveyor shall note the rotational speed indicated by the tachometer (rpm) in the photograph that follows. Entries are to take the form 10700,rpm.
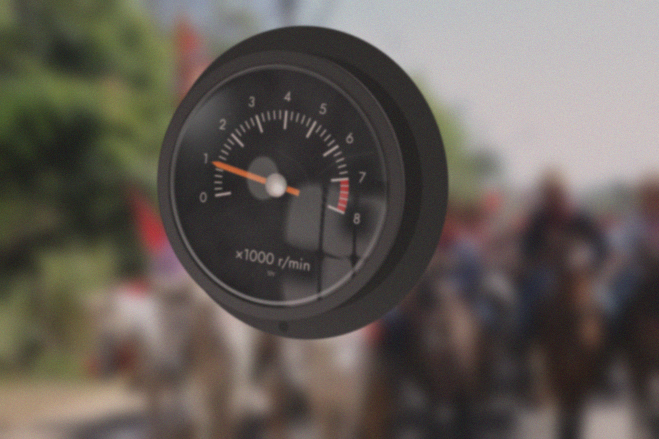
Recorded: 1000,rpm
